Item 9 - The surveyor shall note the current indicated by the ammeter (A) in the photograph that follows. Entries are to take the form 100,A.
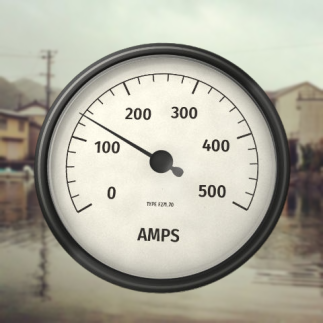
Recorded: 130,A
